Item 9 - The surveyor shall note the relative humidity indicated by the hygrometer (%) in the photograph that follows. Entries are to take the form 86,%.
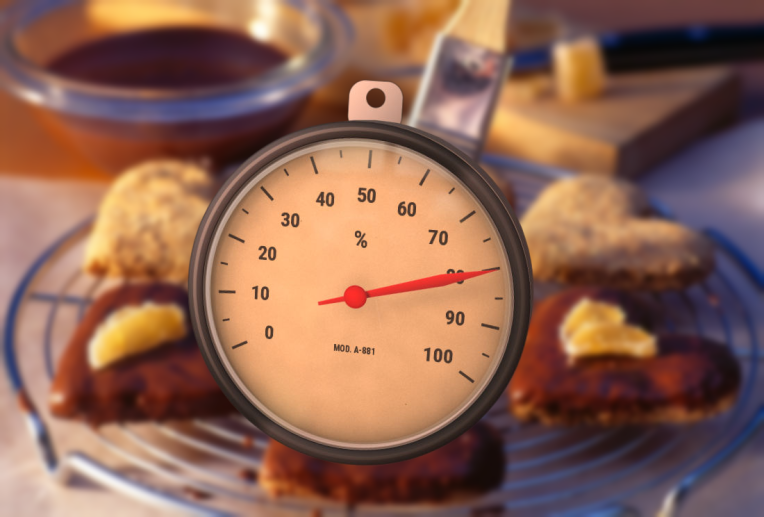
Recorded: 80,%
